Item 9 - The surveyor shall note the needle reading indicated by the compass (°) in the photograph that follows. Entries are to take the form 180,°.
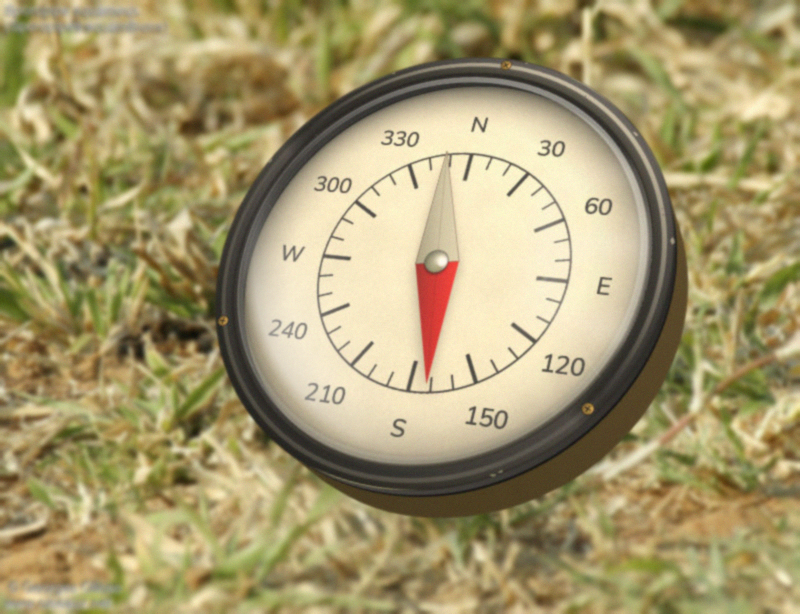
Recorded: 170,°
